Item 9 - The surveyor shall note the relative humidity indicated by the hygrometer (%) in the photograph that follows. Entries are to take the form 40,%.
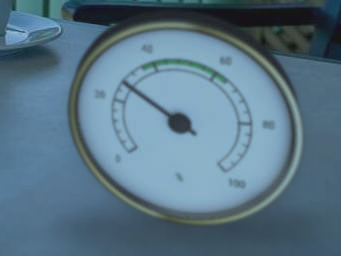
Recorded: 28,%
